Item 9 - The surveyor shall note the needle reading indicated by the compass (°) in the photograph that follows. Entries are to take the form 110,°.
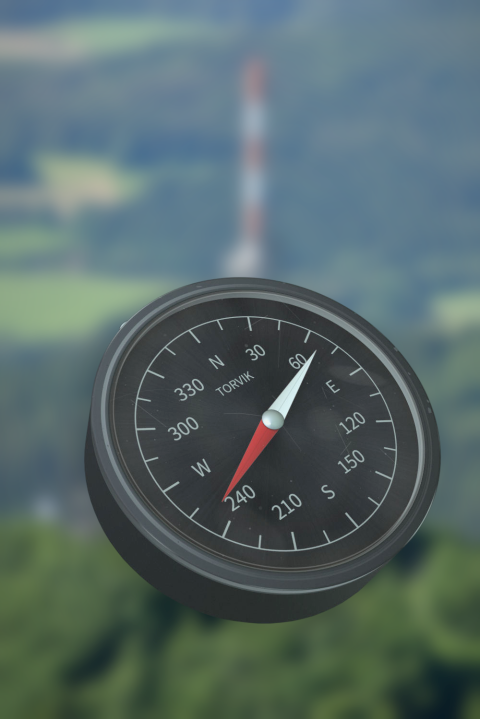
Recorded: 247.5,°
